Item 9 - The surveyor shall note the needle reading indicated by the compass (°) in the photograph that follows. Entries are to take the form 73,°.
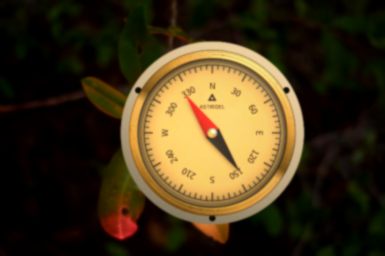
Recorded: 325,°
